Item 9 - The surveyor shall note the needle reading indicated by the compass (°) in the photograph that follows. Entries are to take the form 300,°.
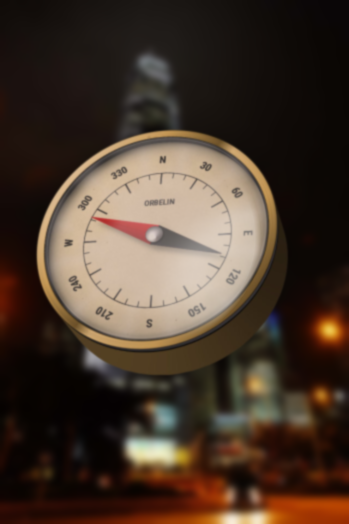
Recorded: 290,°
